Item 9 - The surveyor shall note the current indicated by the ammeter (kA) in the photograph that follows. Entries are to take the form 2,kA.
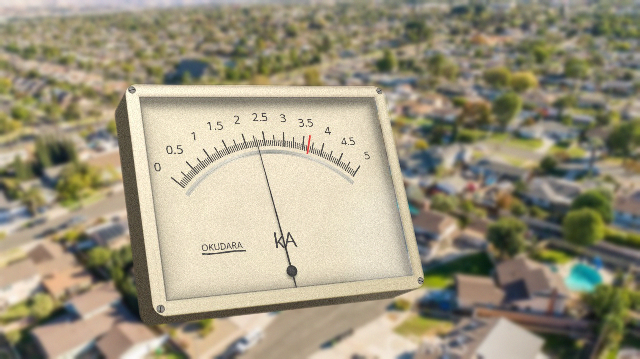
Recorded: 2.25,kA
